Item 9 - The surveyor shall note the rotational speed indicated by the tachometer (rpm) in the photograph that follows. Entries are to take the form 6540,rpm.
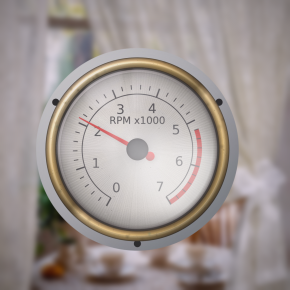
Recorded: 2100,rpm
